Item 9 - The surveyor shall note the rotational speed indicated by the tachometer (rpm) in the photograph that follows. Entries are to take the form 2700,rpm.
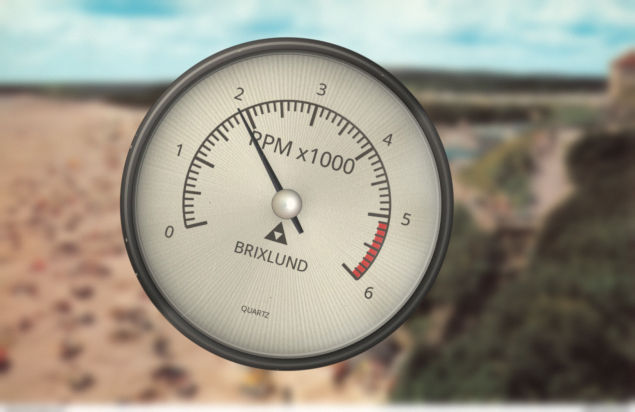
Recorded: 1900,rpm
